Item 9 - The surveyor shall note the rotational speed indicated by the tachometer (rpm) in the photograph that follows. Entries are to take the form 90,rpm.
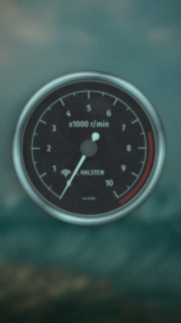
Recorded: 0,rpm
